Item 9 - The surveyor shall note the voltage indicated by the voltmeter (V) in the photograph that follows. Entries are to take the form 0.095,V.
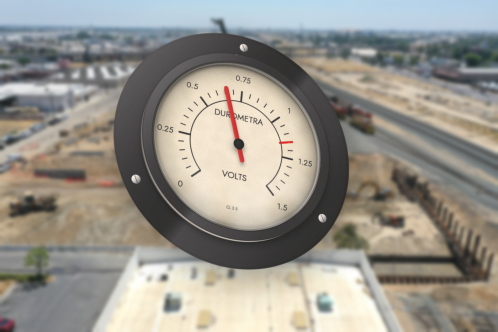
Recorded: 0.65,V
